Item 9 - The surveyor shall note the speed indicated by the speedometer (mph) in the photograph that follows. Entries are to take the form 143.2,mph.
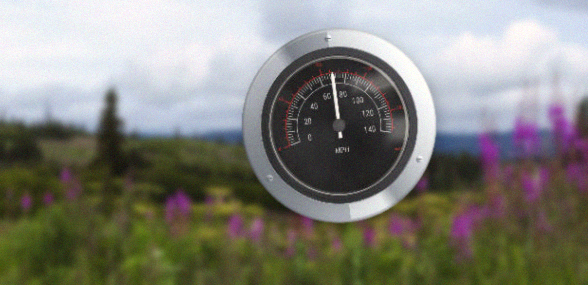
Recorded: 70,mph
